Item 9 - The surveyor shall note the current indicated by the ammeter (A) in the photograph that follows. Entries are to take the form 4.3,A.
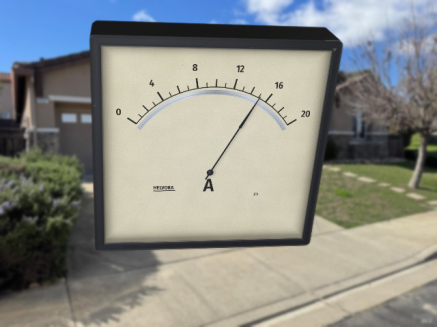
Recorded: 15,A
